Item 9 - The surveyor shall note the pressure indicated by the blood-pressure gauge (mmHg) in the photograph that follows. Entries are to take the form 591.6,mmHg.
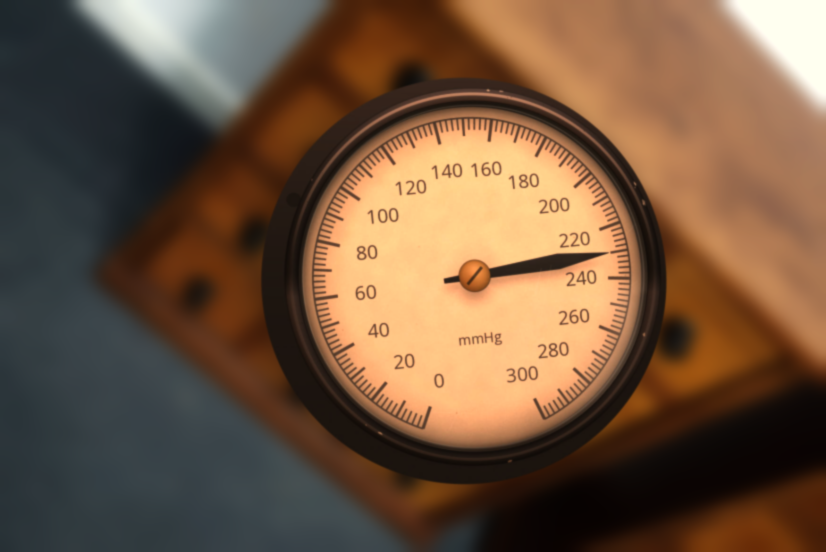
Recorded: 230,mmHg
